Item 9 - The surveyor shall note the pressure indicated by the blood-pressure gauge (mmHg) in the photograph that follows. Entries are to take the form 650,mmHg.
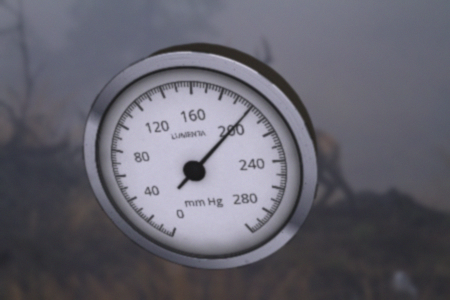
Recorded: 200,mmHg
